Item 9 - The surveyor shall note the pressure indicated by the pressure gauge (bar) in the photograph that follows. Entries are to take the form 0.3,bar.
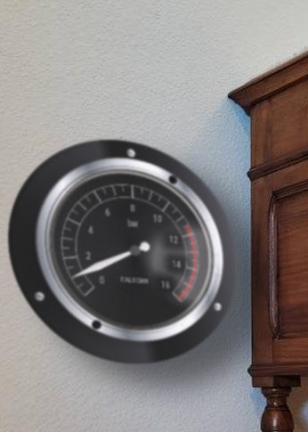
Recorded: 1,bar
